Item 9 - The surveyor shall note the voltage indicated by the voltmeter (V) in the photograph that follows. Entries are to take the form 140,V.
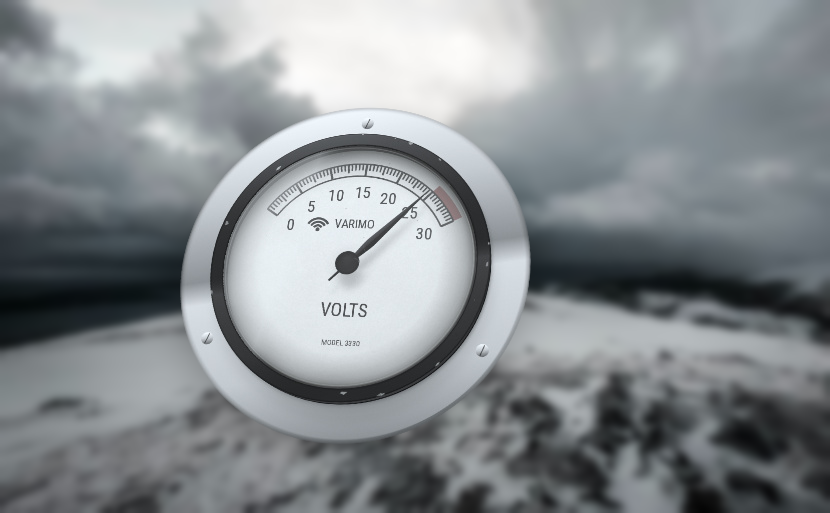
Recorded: 25,V
